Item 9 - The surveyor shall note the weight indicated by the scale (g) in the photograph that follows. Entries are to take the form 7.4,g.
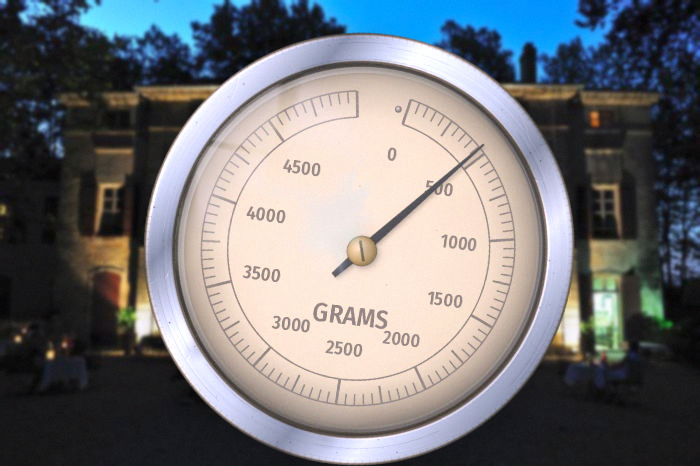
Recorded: 450,g
